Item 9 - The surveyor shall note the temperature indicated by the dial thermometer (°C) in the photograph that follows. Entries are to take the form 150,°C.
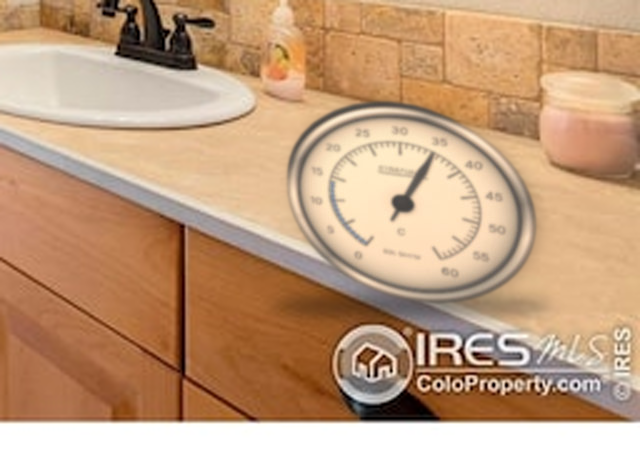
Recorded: 35,°C
